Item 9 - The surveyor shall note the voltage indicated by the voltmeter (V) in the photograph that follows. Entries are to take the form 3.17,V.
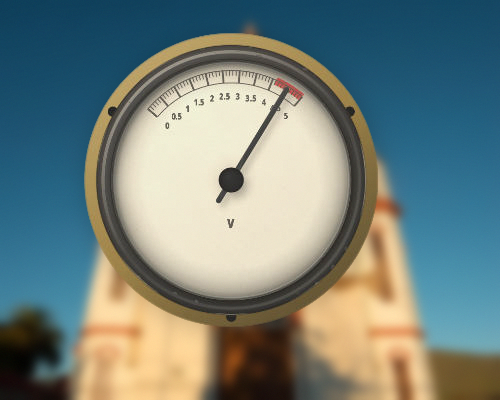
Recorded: 4.5,V
